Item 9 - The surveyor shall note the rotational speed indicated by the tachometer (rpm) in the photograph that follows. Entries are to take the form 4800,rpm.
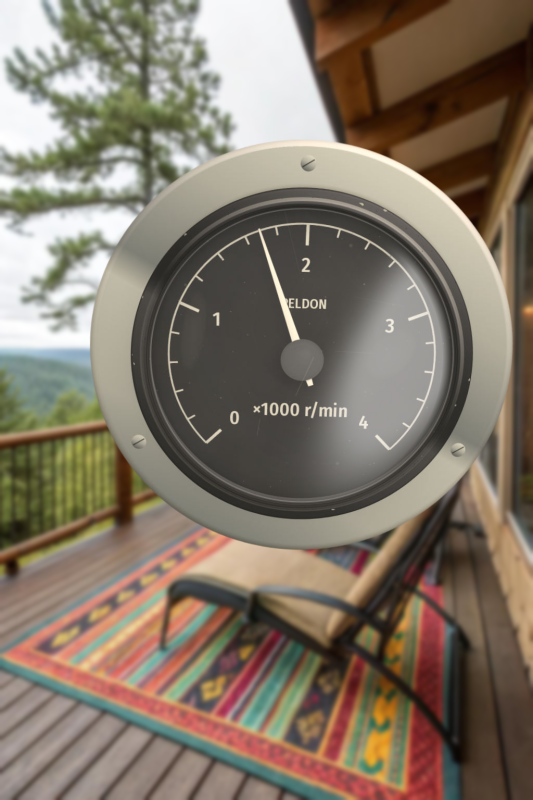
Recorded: 1700,rpm
